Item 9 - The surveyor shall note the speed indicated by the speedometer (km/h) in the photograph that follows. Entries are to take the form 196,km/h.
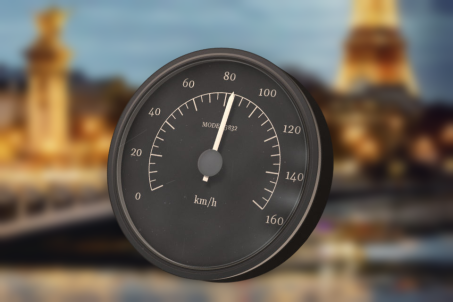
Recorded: 85,km/h
